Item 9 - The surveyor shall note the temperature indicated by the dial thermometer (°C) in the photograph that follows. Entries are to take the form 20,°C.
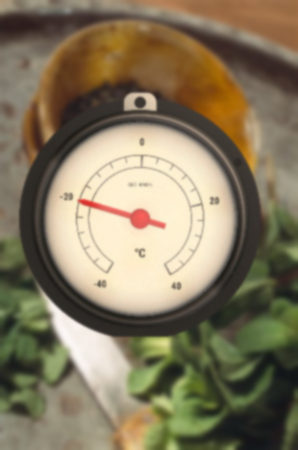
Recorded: -20,°C
